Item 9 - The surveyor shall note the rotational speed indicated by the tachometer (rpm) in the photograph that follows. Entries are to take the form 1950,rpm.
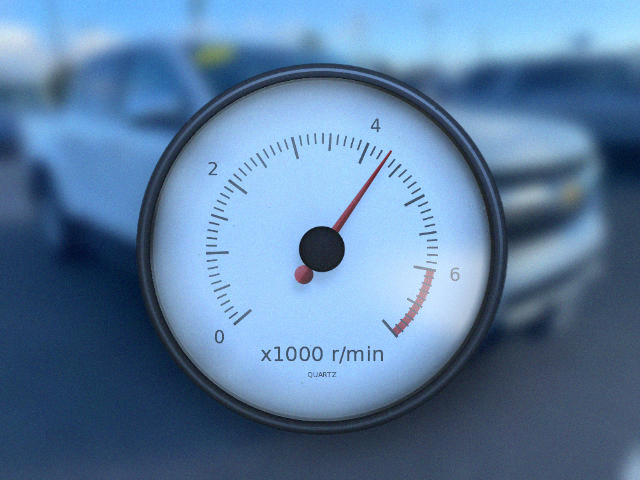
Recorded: 4300,rpm
